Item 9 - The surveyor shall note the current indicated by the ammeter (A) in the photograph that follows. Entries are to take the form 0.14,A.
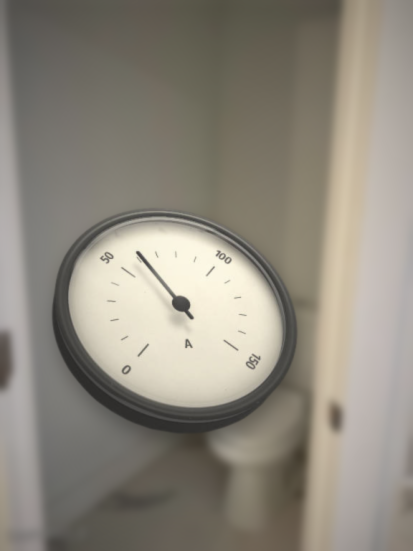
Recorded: 60,A
